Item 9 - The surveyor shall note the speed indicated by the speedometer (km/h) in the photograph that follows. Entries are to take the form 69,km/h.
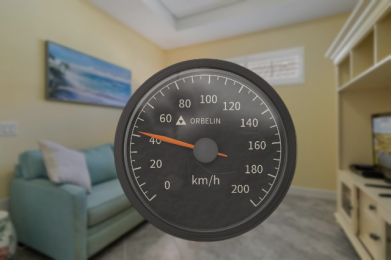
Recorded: 42.5,km/h
